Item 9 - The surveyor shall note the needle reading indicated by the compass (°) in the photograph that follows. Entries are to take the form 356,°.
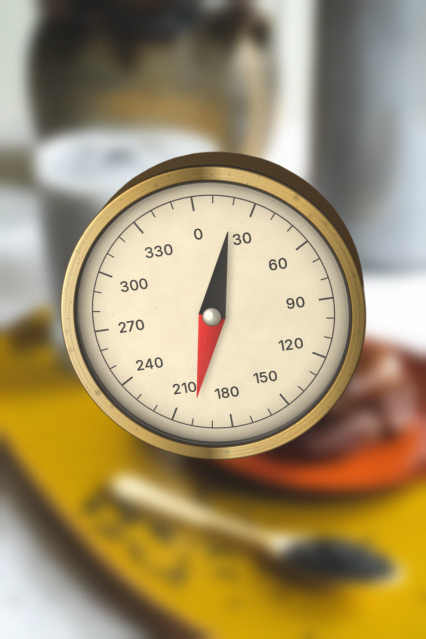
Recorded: 200,°
